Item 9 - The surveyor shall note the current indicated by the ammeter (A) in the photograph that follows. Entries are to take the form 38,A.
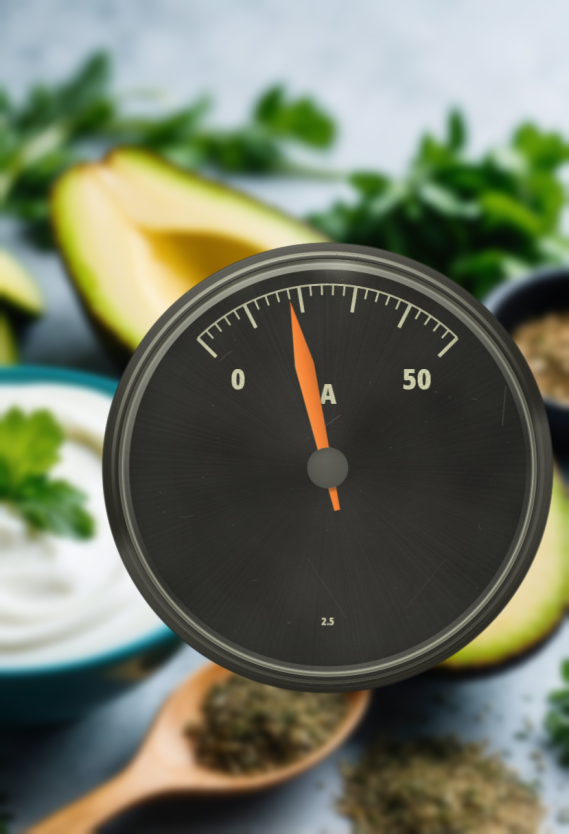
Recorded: 18,A
